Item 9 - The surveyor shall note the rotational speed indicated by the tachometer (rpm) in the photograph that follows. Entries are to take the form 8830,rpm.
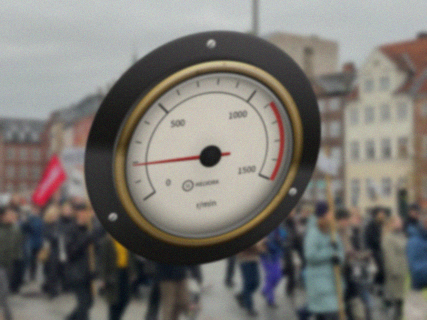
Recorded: 200,rpm
